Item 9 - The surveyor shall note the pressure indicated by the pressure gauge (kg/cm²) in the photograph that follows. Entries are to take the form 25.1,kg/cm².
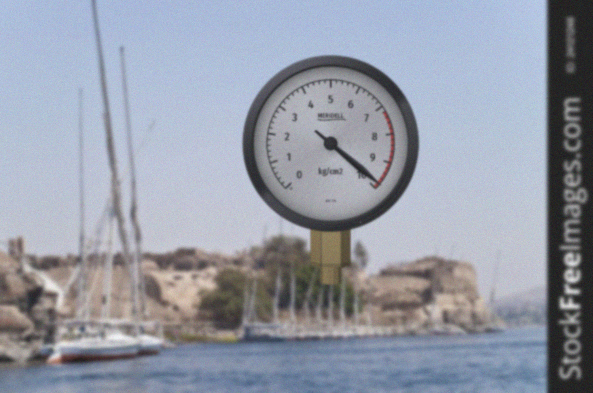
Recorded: 9.8,kg/cm²
